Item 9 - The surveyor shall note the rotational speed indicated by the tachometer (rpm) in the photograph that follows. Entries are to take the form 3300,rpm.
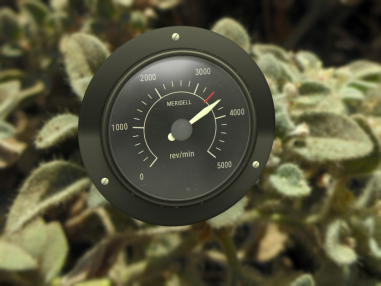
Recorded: 3600,rpm
